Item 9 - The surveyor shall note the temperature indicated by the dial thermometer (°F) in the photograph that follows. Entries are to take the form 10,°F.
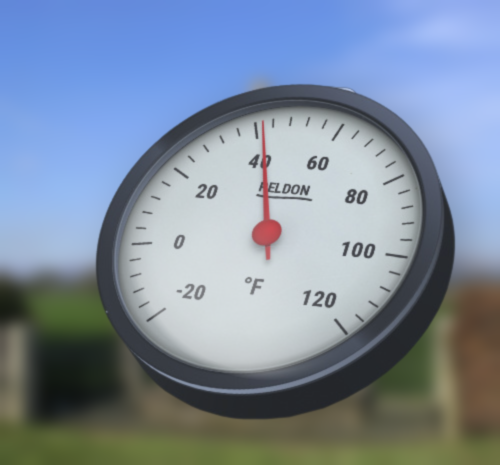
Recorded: 42,°F
